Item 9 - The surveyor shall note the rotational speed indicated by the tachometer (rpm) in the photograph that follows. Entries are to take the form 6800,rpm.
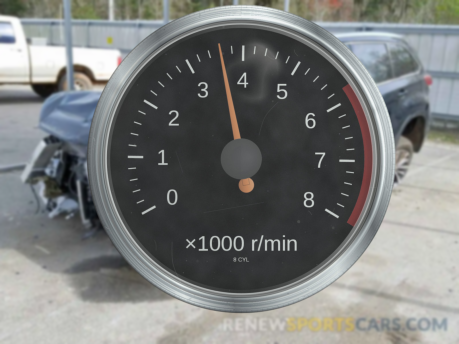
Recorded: 3600,rpm
